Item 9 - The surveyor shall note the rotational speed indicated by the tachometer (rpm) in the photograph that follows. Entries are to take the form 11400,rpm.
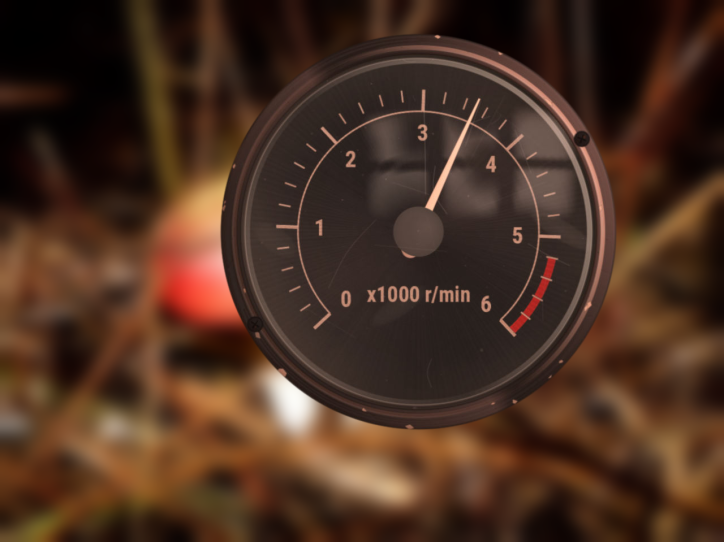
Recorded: 3500,rpm
